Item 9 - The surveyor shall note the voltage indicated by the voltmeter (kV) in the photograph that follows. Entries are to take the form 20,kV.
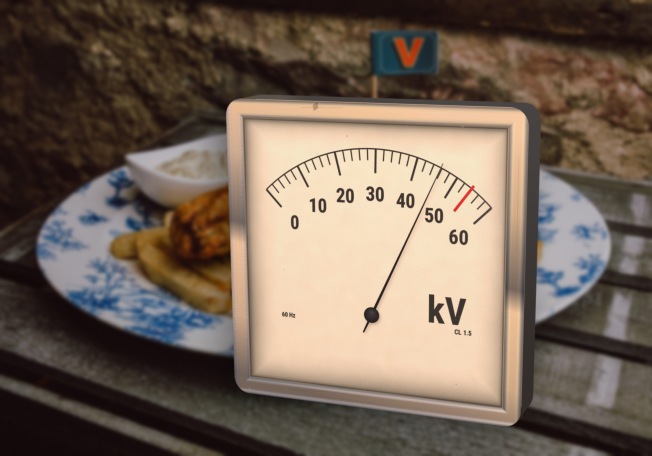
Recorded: 46,kV
